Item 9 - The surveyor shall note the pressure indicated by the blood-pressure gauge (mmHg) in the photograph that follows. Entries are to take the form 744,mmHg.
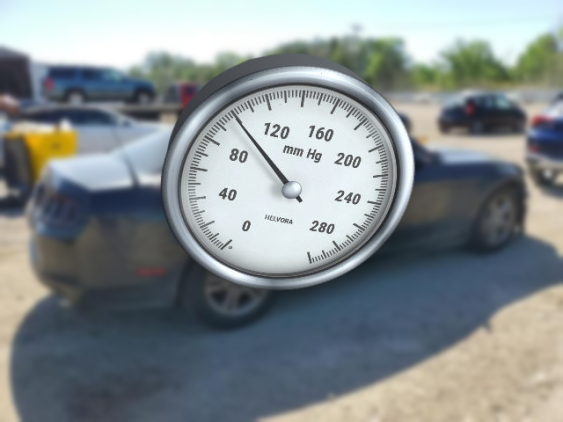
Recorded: 100,mmHg
